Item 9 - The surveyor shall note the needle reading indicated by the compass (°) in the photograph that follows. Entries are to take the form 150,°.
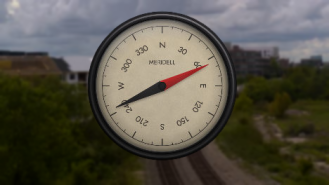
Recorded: 65,°
